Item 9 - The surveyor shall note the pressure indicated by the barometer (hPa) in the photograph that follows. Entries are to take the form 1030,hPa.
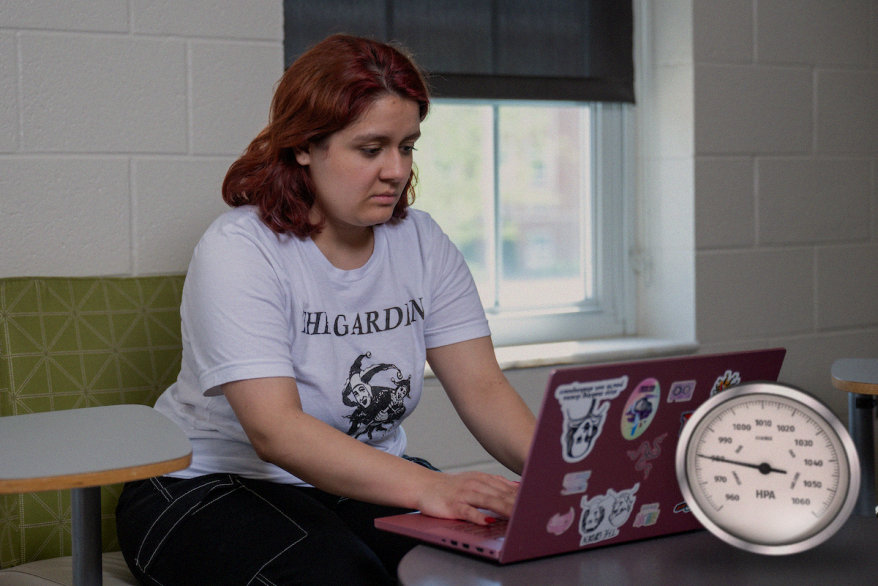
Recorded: 980,hPa
